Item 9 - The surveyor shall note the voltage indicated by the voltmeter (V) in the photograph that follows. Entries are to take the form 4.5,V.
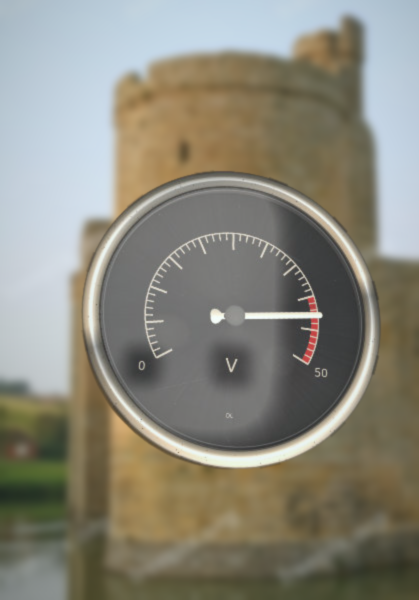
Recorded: 43,V
